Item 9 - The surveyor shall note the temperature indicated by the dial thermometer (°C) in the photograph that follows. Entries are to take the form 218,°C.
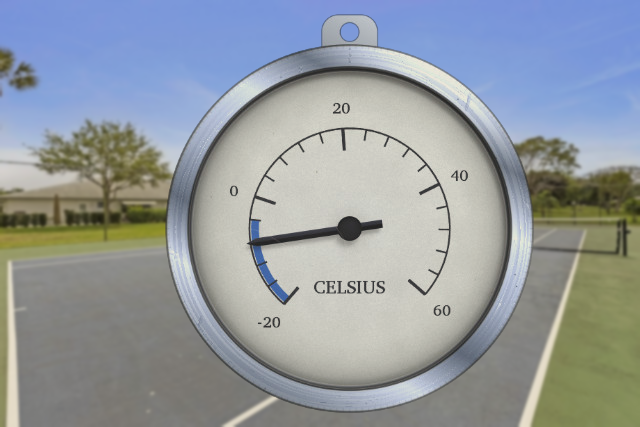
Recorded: -8,°C
